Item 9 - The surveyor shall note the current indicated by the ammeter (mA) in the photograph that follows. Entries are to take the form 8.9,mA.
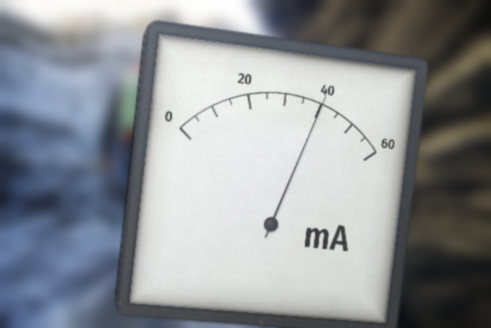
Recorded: 40,mA
